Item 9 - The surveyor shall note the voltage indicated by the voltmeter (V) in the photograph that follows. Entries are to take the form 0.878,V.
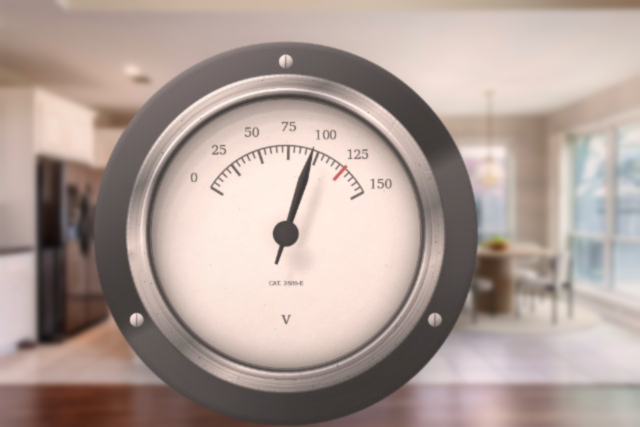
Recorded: 95,V
